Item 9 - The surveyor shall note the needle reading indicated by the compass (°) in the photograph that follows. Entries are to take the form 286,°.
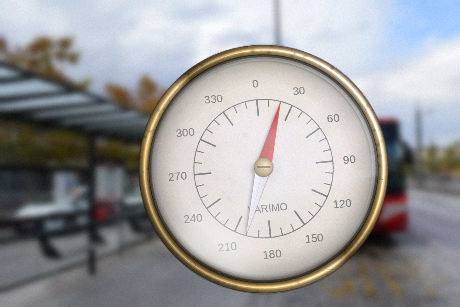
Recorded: 20,°
